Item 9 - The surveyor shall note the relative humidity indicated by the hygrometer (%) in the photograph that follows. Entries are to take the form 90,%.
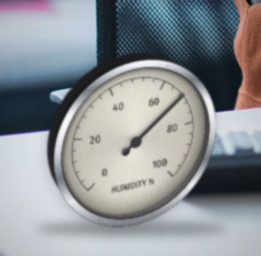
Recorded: 68,%
